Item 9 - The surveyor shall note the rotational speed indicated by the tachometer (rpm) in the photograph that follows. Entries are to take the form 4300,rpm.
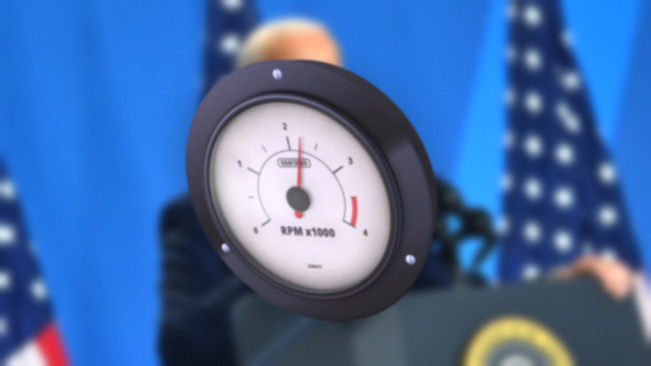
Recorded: 2250,rpm
